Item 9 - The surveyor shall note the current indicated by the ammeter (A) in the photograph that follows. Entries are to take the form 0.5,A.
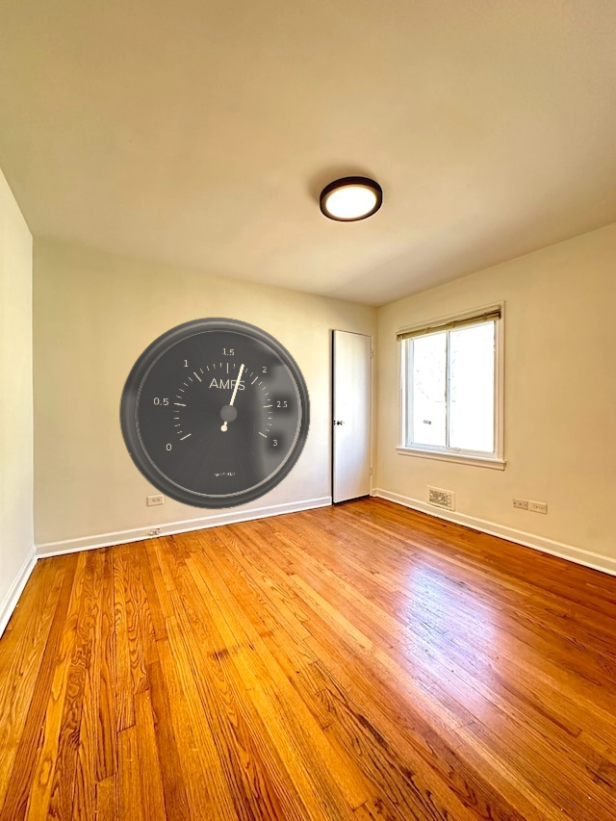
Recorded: 1.7,A
